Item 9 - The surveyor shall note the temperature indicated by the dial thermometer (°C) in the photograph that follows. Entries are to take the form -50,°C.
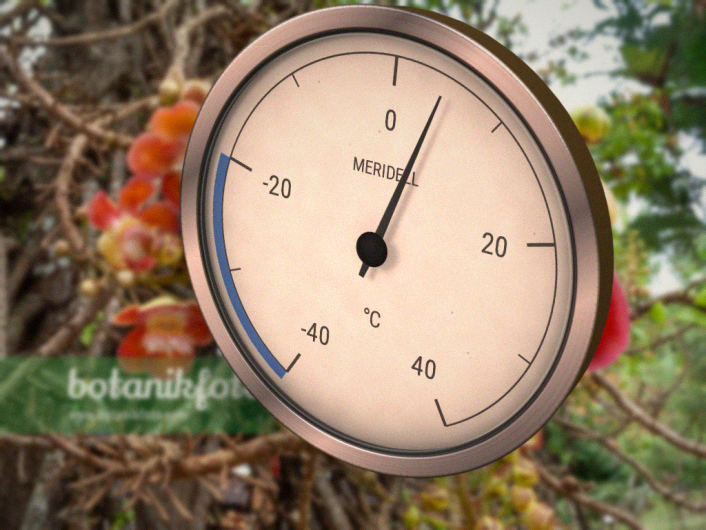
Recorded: 5,°C
